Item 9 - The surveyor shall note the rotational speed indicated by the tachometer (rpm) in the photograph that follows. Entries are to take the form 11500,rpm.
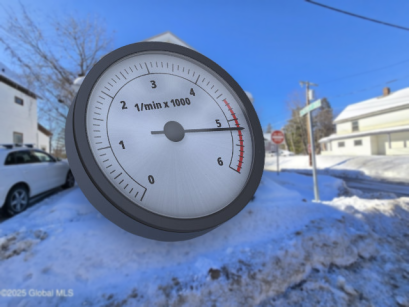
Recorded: 5200,rpm
